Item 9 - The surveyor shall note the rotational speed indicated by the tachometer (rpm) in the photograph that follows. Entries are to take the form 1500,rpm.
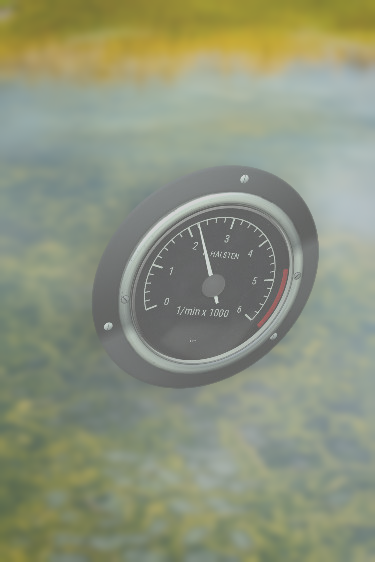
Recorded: 2200,rpm
